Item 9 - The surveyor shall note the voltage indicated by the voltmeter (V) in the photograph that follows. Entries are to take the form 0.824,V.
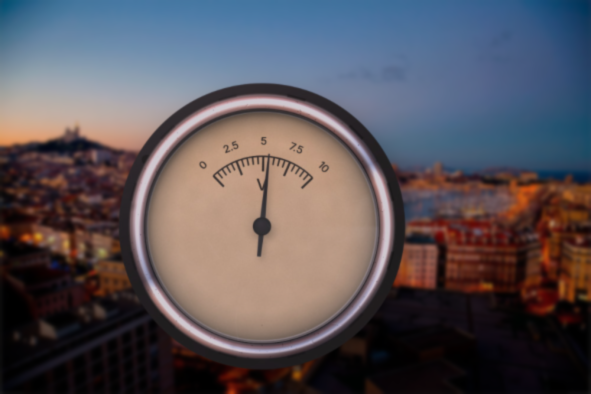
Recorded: 5.5,V
